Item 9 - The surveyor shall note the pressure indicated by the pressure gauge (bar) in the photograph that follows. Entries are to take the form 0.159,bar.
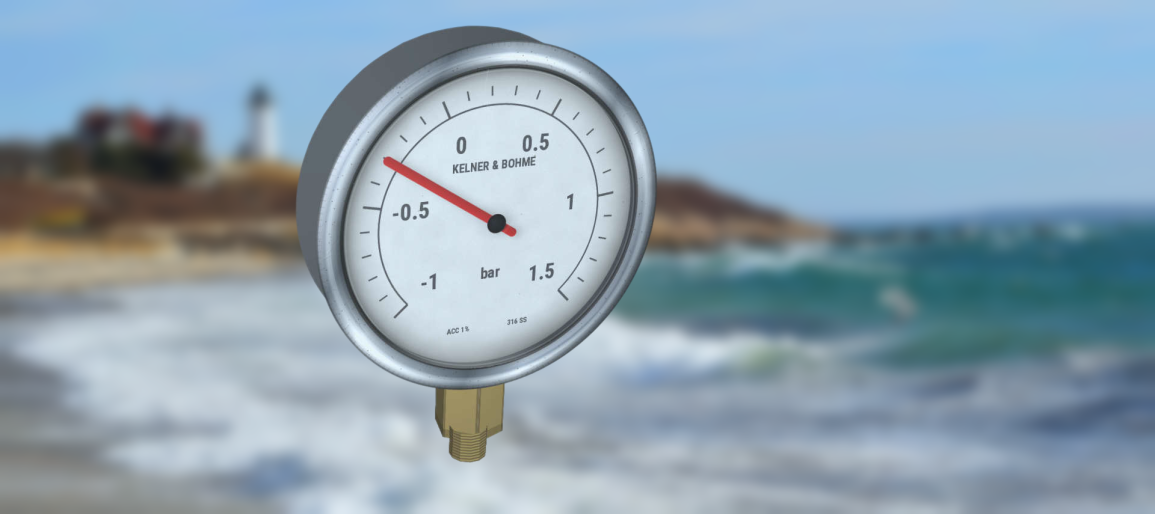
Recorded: -0.3,bar
